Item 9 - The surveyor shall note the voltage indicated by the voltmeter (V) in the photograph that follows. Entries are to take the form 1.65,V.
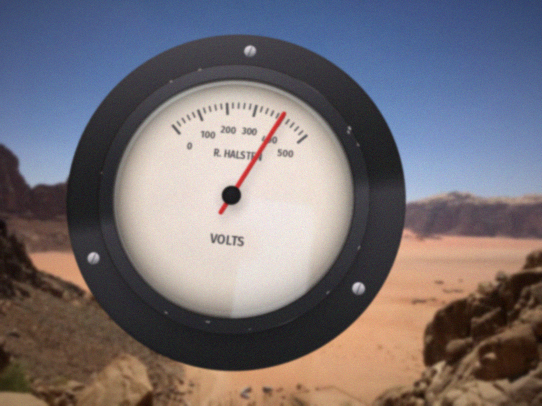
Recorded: 400,V
